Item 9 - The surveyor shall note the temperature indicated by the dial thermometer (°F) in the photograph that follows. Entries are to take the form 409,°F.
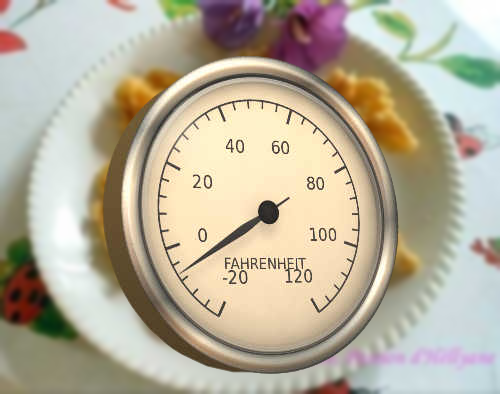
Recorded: -6,°F
